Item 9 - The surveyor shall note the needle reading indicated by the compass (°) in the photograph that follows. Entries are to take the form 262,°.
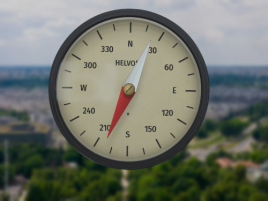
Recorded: 202.5,°
